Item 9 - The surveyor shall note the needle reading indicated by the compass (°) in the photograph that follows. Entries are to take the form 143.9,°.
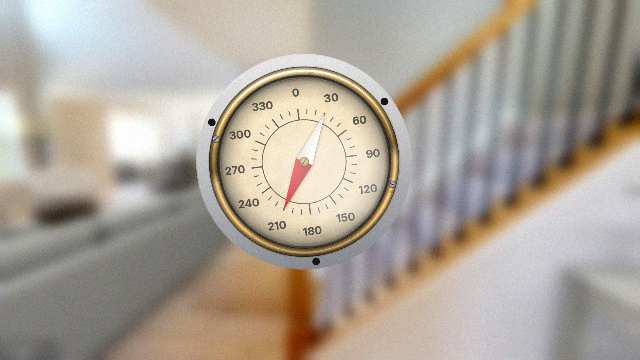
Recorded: 210,°
